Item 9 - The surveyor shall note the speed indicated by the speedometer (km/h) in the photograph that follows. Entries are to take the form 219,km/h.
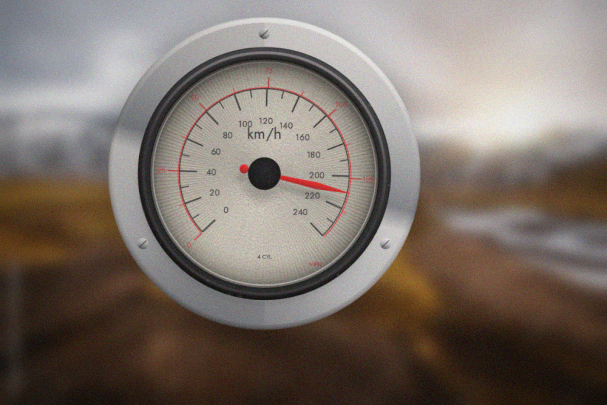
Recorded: 210,km/h
